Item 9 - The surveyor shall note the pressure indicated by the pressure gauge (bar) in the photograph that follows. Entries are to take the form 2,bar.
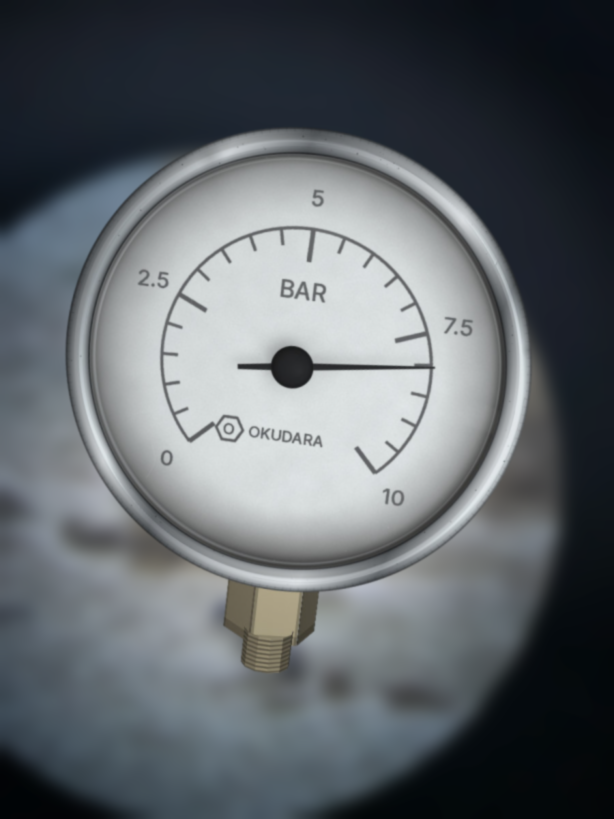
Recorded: 8,bar
